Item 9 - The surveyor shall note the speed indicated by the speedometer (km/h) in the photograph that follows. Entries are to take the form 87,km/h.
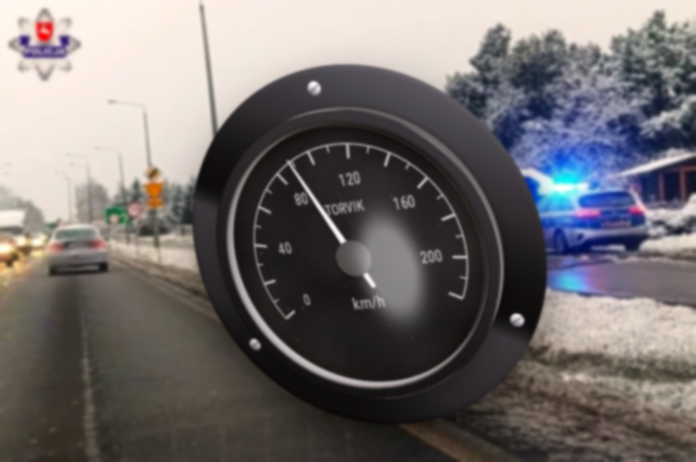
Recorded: 90,km/h
